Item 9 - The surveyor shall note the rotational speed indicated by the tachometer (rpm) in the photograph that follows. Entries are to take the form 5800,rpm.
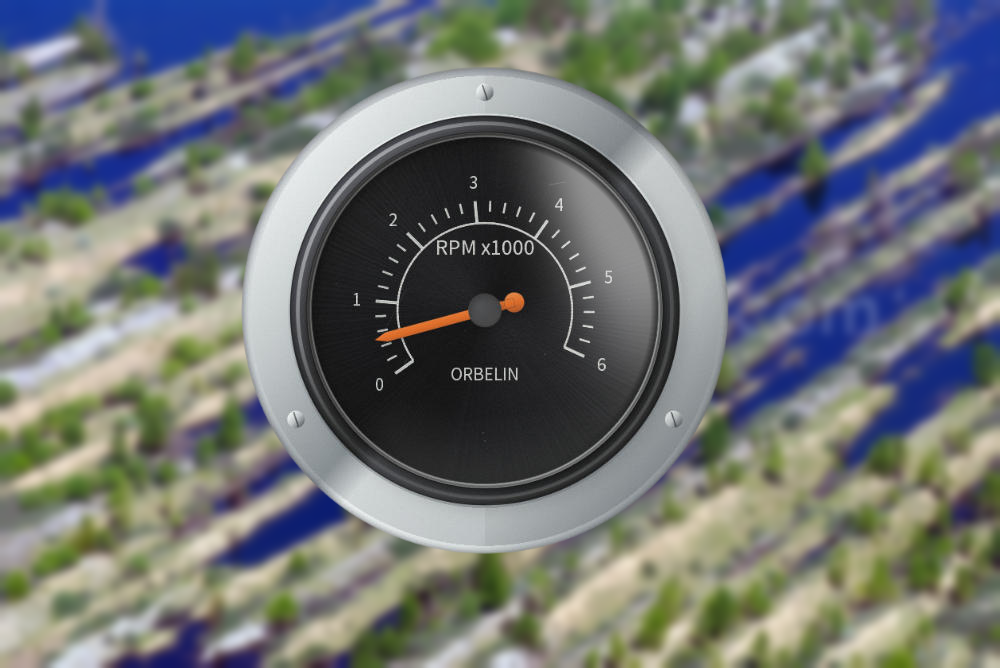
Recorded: 500,rpm
